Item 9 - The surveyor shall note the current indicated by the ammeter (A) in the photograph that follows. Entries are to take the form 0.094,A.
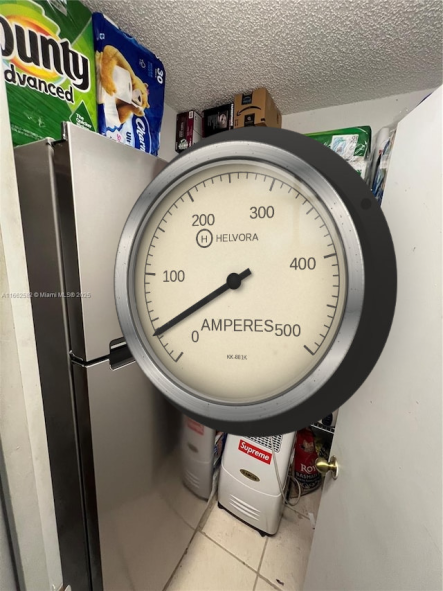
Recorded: 35,A
